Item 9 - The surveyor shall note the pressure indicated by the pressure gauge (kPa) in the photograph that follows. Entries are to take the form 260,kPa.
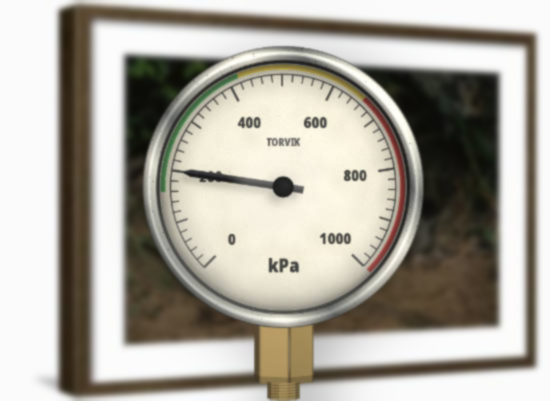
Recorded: 200,kPa
